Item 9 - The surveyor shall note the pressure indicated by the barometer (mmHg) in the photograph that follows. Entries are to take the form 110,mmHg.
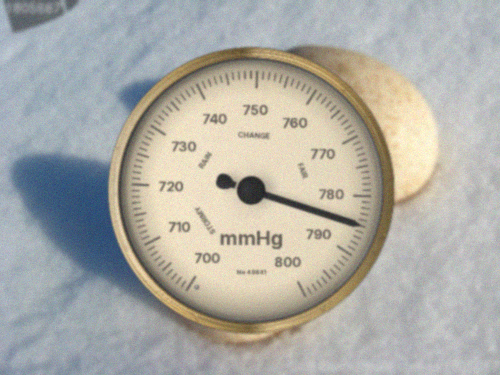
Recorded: 785,mmHg
